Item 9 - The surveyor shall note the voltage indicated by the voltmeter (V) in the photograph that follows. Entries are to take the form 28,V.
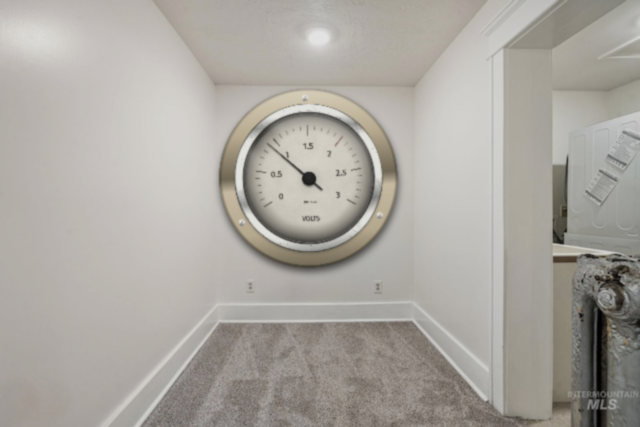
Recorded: 0.9,V
